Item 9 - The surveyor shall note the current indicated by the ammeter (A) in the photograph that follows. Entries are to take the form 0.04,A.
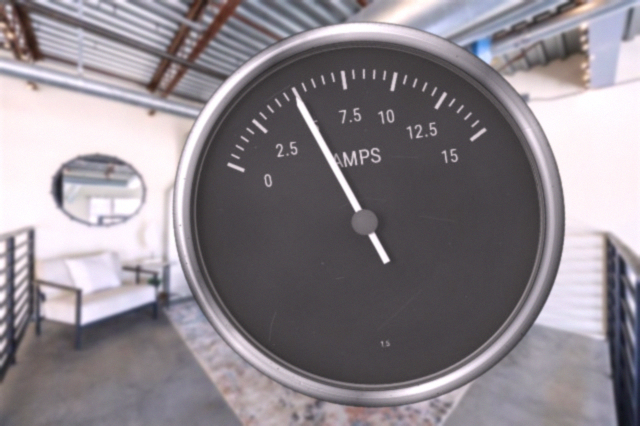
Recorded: 5,A
